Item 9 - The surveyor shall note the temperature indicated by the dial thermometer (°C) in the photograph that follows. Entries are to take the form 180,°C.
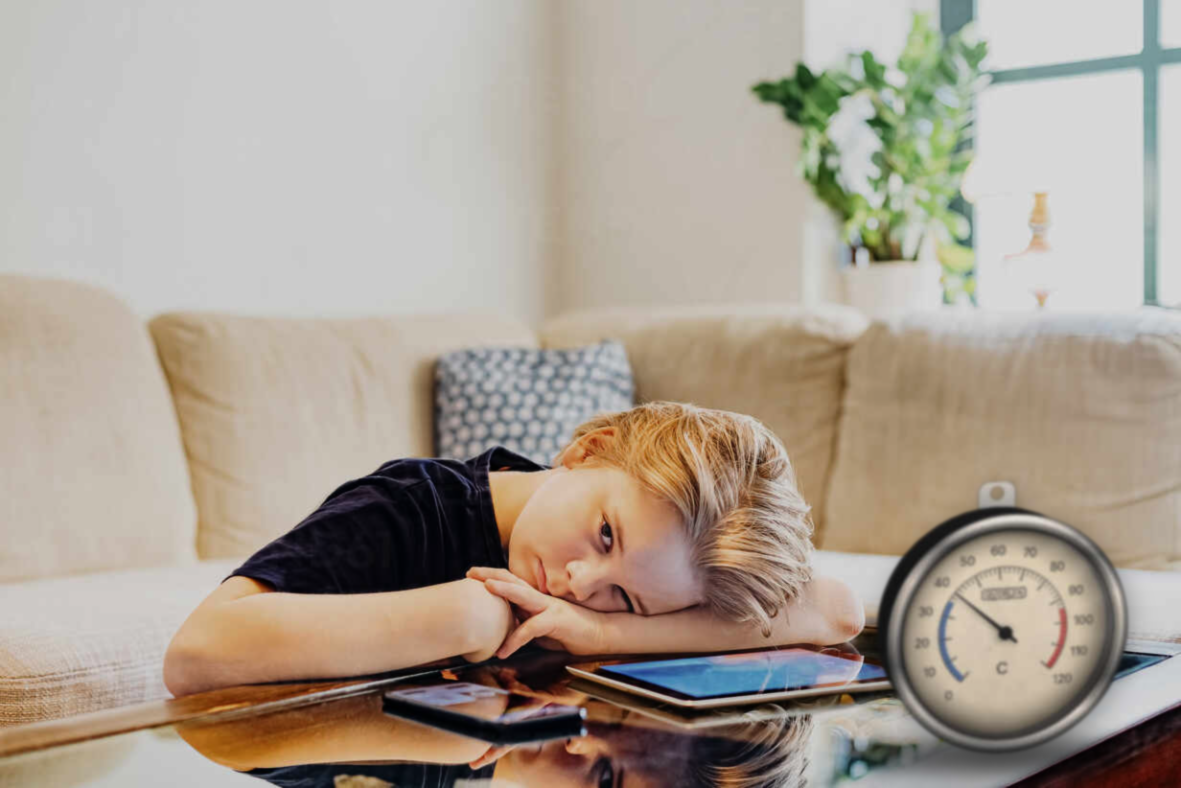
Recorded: 40,°C
